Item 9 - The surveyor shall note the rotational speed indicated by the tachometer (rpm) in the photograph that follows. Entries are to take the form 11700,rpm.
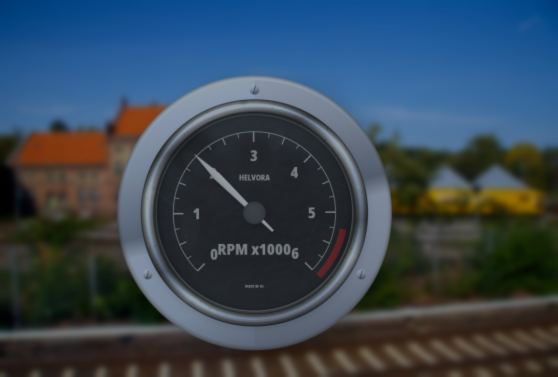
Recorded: 2000,rpm
